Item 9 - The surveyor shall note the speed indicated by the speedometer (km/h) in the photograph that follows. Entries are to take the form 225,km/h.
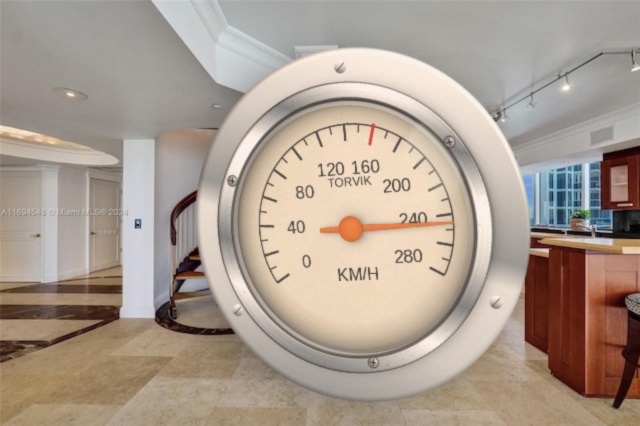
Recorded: 245,km/h
